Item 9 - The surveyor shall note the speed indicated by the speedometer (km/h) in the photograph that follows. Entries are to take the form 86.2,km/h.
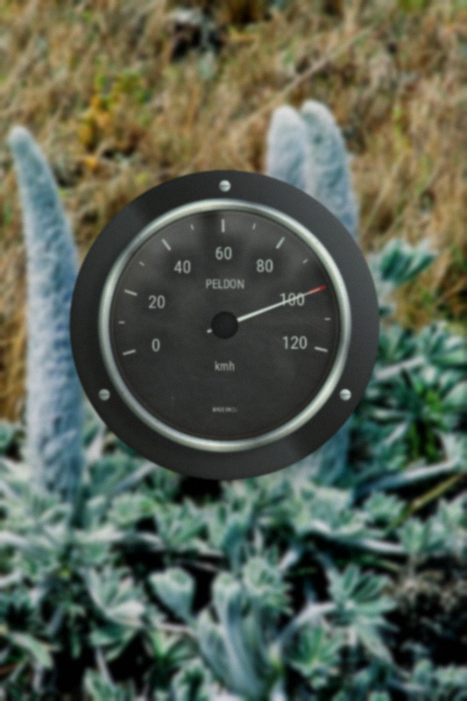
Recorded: 100,km/h
